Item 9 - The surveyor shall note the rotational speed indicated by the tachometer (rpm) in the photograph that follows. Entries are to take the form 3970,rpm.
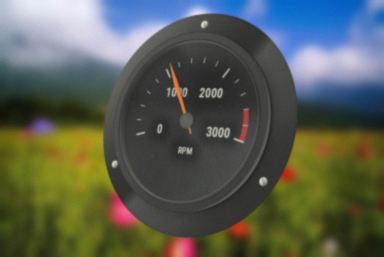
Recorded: 1100,rpm
